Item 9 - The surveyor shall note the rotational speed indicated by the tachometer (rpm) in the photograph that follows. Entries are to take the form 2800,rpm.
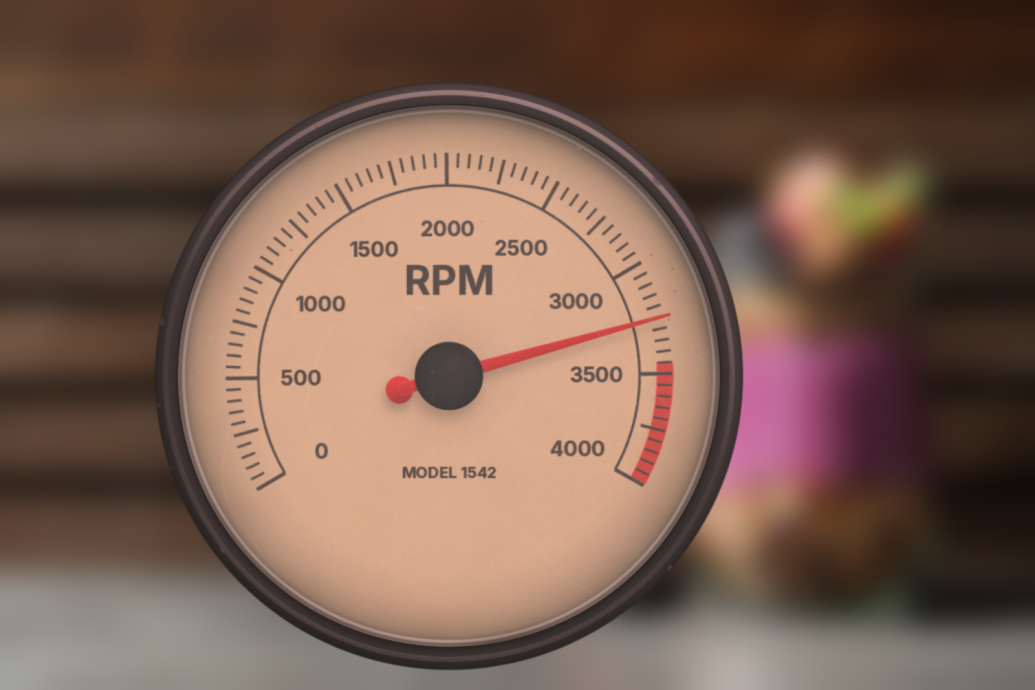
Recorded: 3250,rpm
